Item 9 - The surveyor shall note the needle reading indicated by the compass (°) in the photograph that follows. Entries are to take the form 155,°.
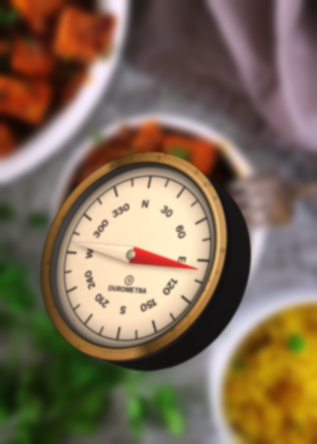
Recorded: 97.5,°
